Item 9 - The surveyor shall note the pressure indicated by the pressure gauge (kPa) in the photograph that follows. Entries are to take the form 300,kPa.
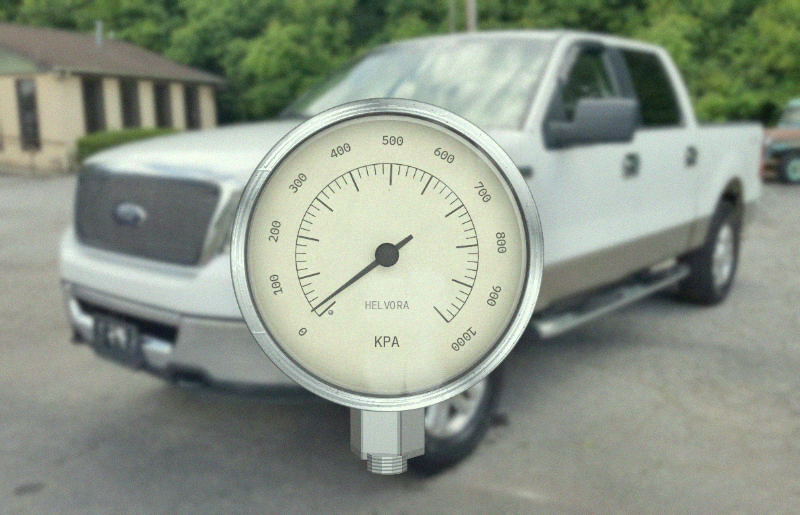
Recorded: 20,kPa
